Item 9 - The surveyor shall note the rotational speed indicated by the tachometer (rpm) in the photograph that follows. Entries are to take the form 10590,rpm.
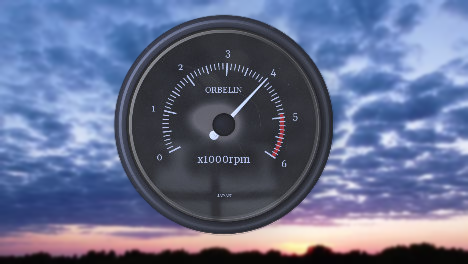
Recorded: 4000,rpm
